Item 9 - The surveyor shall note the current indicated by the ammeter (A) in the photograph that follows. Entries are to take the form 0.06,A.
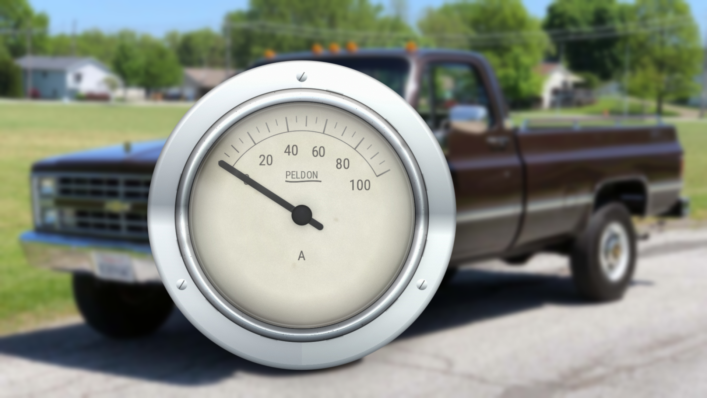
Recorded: 0,A
